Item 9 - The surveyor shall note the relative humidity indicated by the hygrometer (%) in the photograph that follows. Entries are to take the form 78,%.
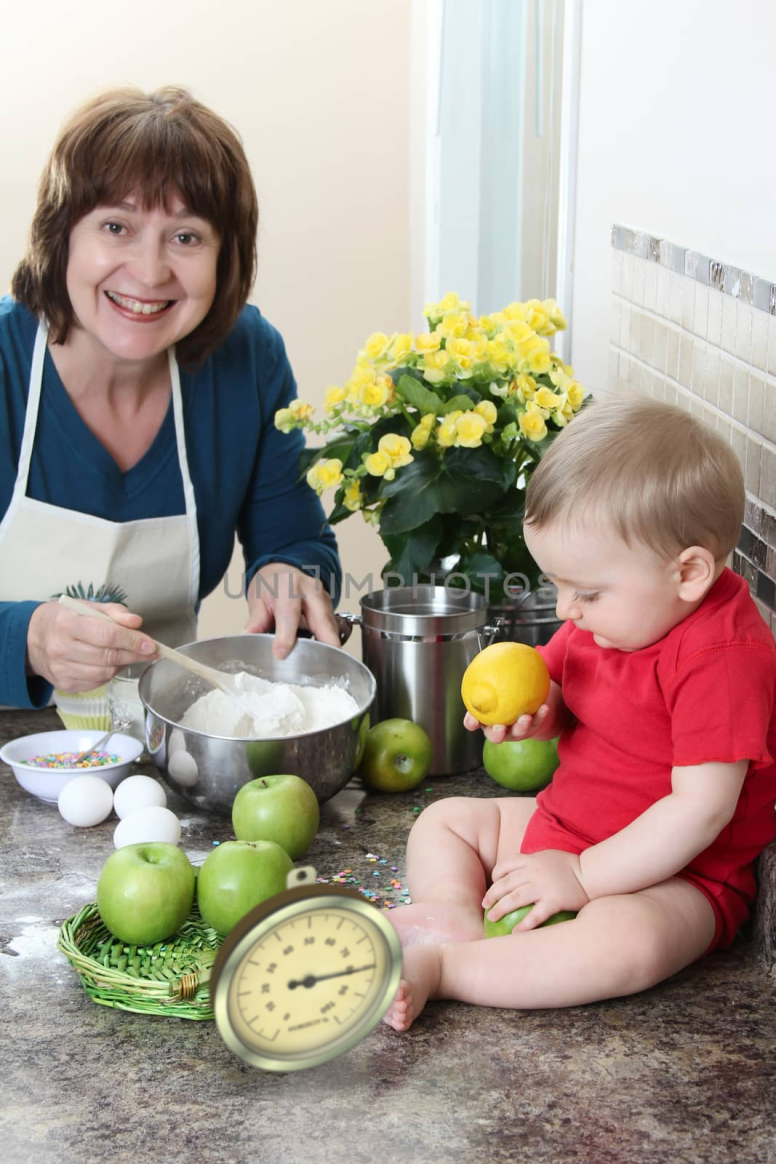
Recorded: 80,%
